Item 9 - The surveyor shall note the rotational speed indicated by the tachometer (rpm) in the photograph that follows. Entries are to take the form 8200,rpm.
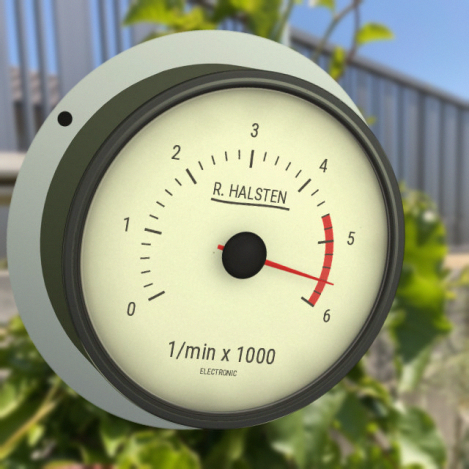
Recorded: 5600,rpm
